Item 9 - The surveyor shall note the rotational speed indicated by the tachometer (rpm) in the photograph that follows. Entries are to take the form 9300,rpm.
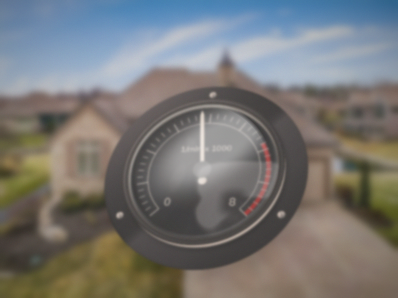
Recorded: 3800,rpm
